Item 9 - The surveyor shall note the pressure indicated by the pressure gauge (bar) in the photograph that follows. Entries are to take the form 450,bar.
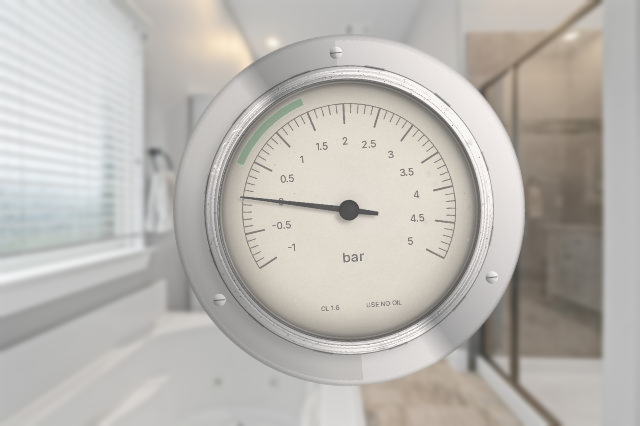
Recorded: 0,bar
